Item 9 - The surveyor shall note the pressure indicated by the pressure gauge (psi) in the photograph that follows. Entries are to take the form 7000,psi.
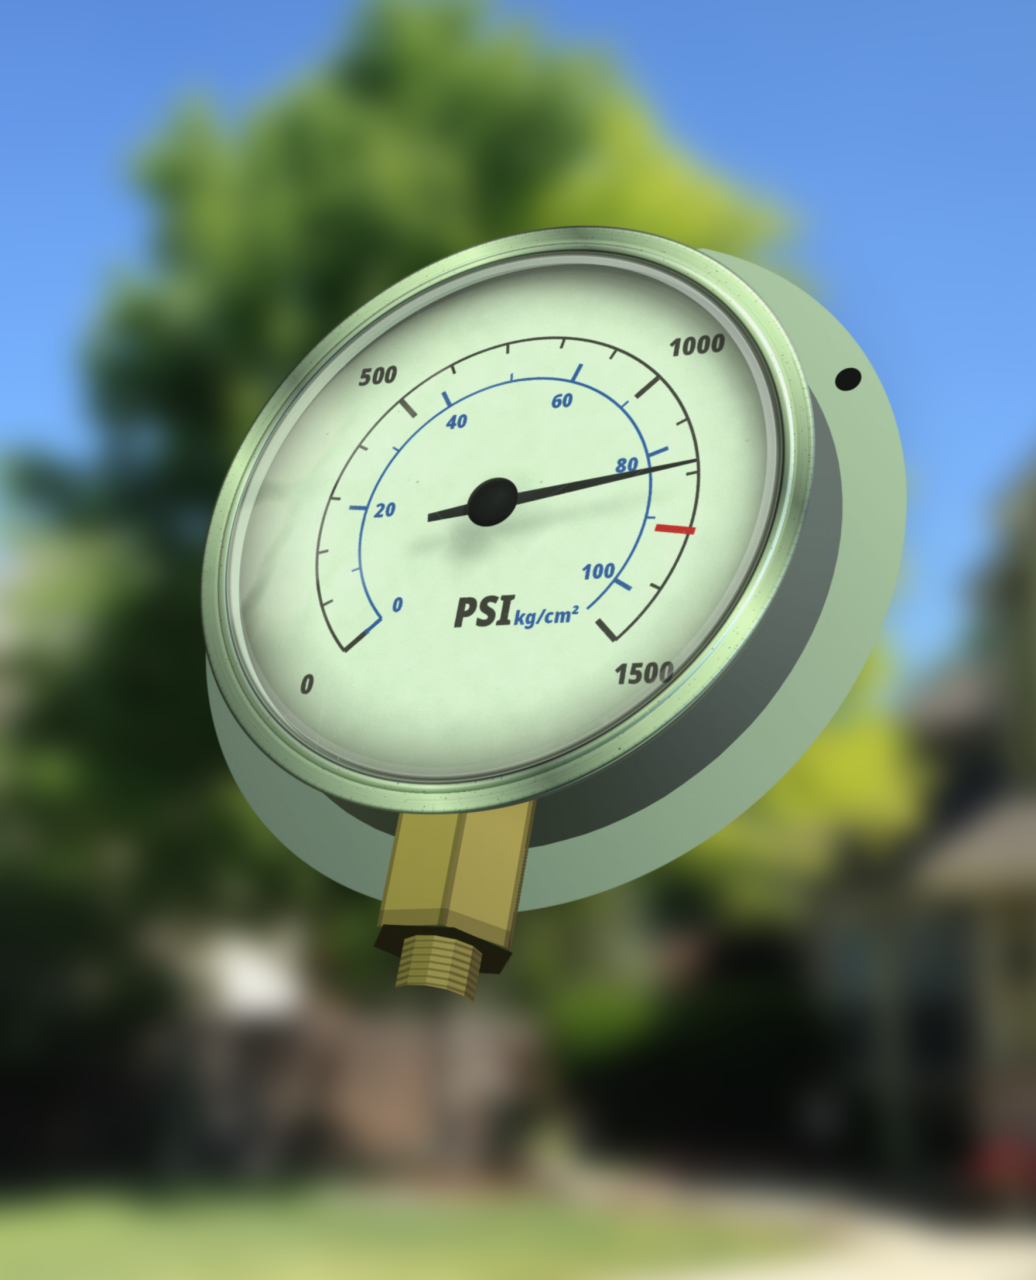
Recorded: 1200,psi
